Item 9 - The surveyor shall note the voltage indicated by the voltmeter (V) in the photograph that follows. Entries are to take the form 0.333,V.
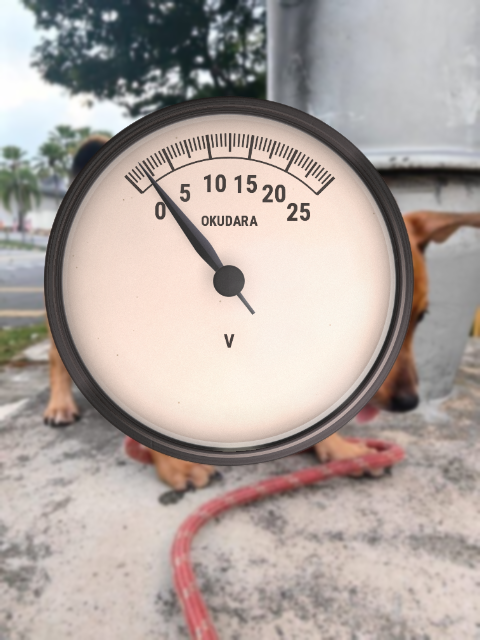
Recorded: 2,V
